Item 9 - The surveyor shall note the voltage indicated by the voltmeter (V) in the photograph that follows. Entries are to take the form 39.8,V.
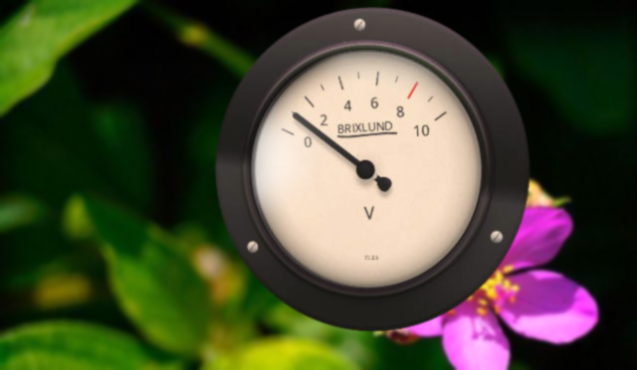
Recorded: 1,V
